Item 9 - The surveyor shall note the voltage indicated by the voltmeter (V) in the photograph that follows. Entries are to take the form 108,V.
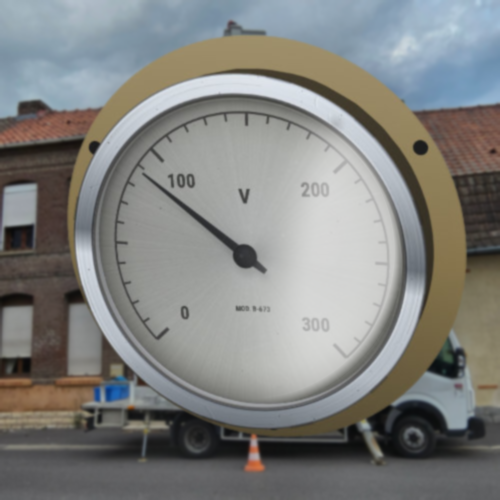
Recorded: 90,V
